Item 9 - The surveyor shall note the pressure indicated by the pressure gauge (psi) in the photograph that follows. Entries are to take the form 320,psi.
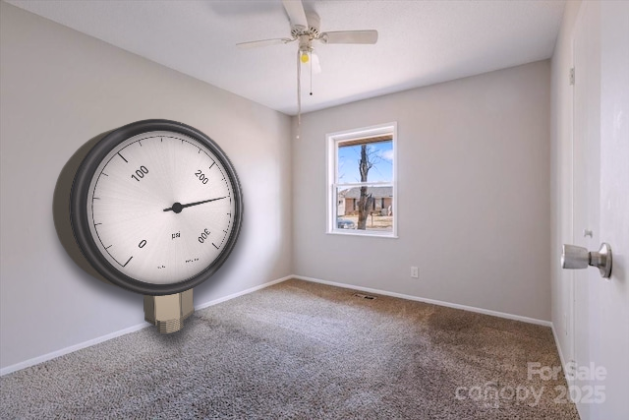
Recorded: 240,psi
